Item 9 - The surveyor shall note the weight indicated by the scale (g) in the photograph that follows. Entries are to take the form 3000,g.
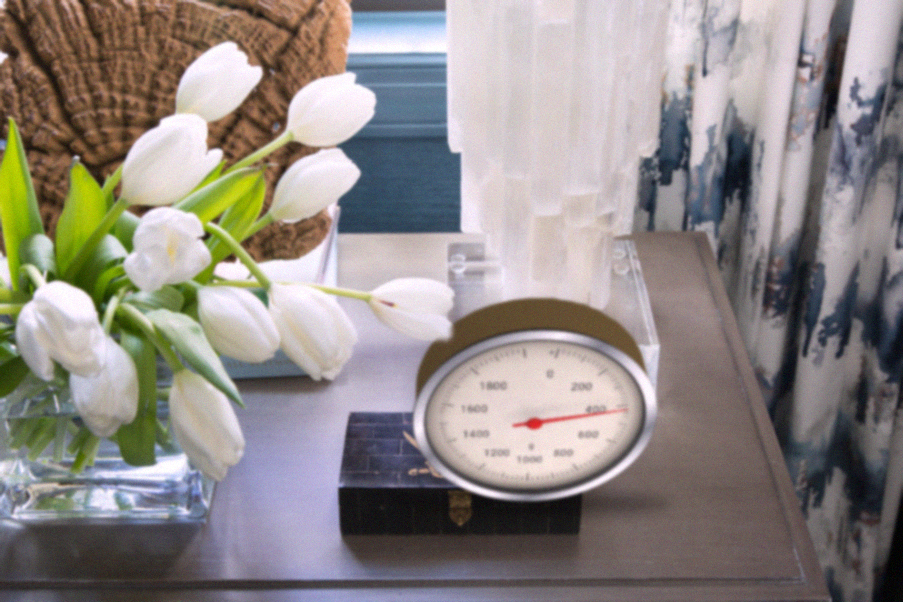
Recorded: 400,g
